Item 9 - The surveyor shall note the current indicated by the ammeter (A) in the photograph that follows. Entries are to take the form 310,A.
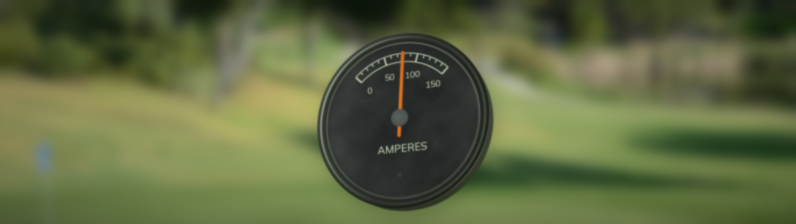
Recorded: 80,A
